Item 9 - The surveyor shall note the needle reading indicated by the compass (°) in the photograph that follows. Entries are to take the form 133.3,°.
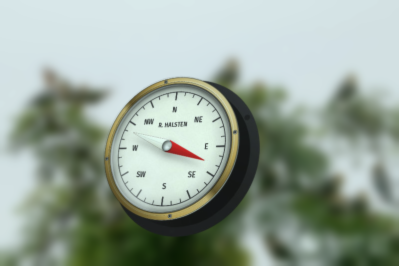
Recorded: 110,°
